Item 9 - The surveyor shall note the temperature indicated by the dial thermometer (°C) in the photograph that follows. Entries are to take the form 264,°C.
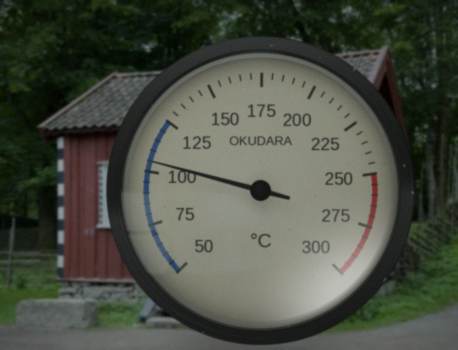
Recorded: 105,°C
